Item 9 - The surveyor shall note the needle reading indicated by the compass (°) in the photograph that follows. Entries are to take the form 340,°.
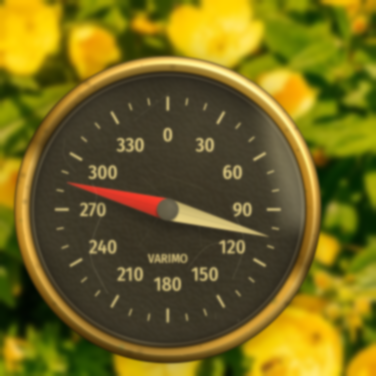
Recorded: 285,°
